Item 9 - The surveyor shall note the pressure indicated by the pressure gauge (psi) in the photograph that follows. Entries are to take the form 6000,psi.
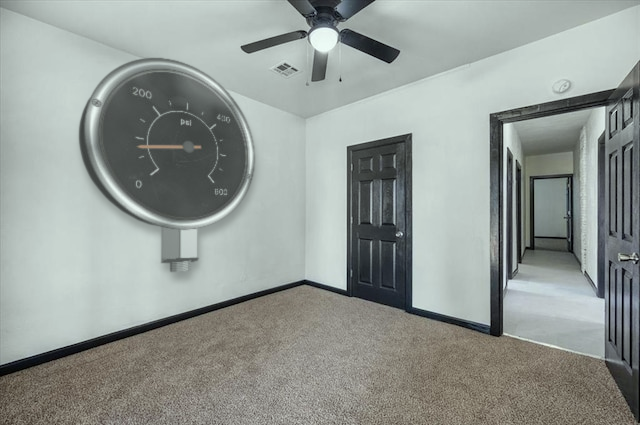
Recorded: 75,psi
